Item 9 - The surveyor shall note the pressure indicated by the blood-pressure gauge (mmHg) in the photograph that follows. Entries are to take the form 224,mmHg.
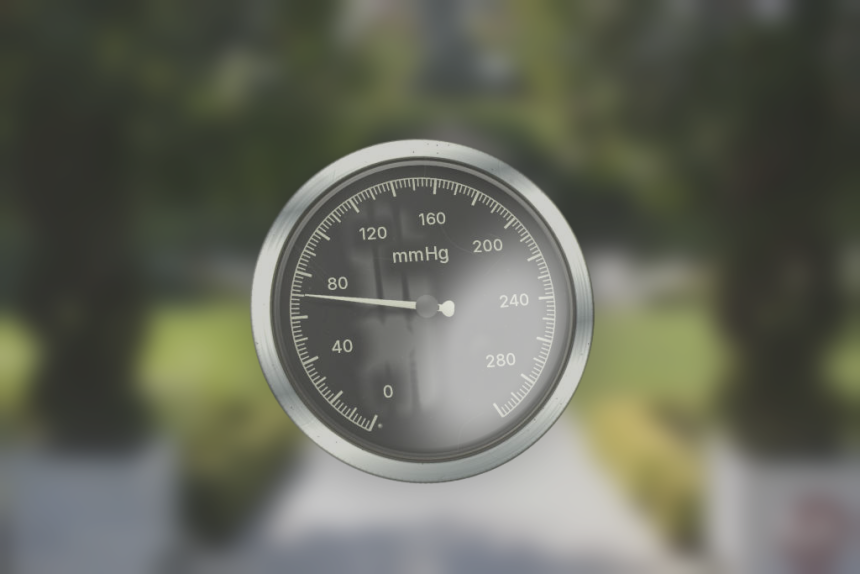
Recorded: 70,mmHg
